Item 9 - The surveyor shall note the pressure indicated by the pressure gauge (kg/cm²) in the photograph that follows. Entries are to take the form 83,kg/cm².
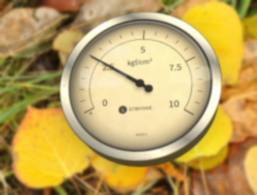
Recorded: 2.5,kg/cm²
